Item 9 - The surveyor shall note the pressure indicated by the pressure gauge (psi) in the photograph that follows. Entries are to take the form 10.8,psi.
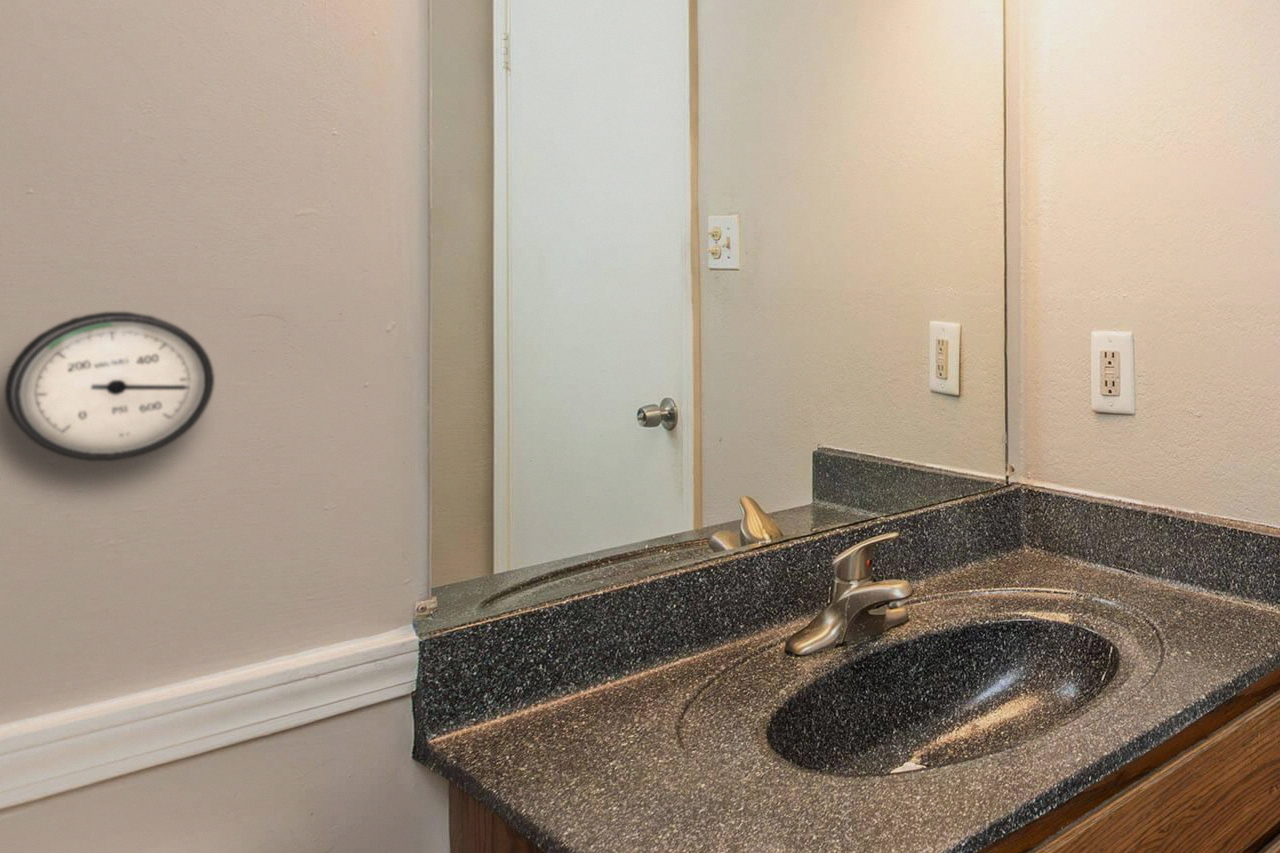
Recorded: 520,psi
